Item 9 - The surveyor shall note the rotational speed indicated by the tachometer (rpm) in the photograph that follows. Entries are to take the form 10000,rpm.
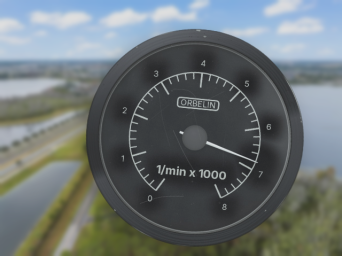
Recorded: 6800,rpm
